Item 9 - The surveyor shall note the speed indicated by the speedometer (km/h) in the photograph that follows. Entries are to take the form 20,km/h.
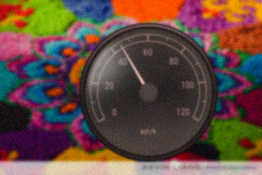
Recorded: 45,km/h
